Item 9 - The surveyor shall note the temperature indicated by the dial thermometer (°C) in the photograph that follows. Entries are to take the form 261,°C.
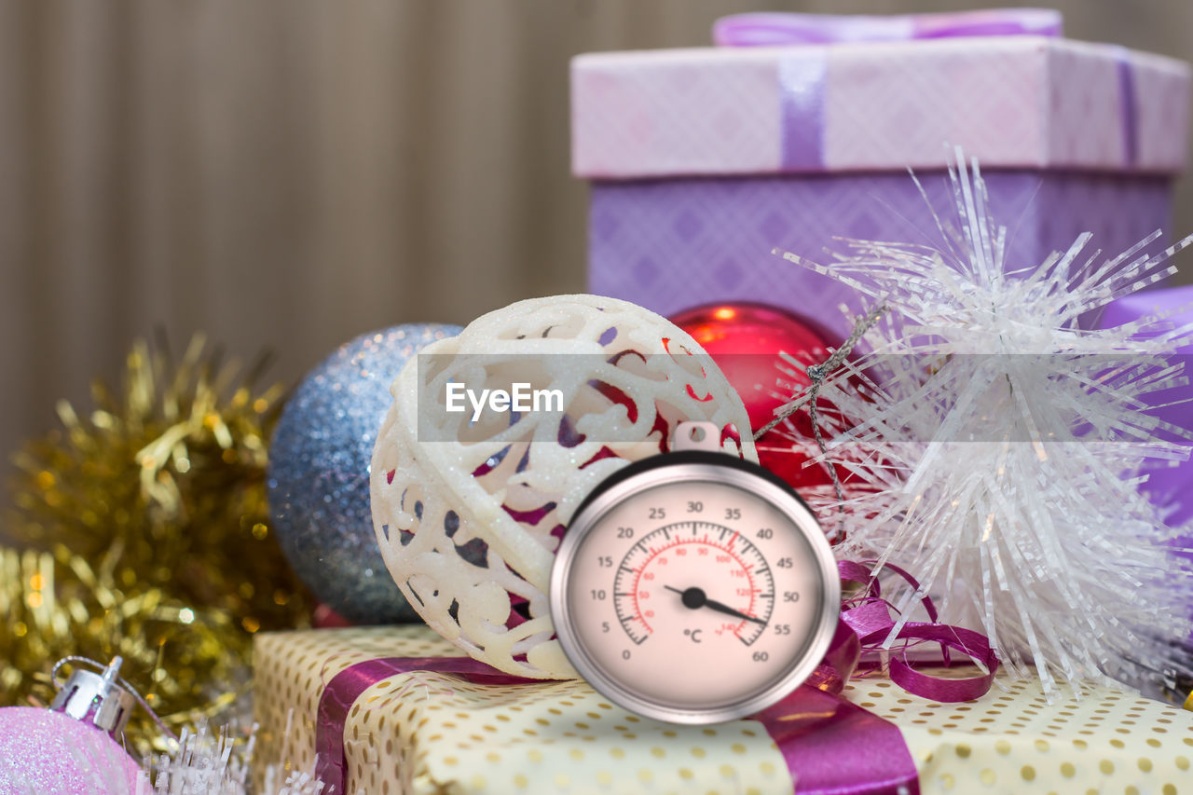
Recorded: 55,°C
